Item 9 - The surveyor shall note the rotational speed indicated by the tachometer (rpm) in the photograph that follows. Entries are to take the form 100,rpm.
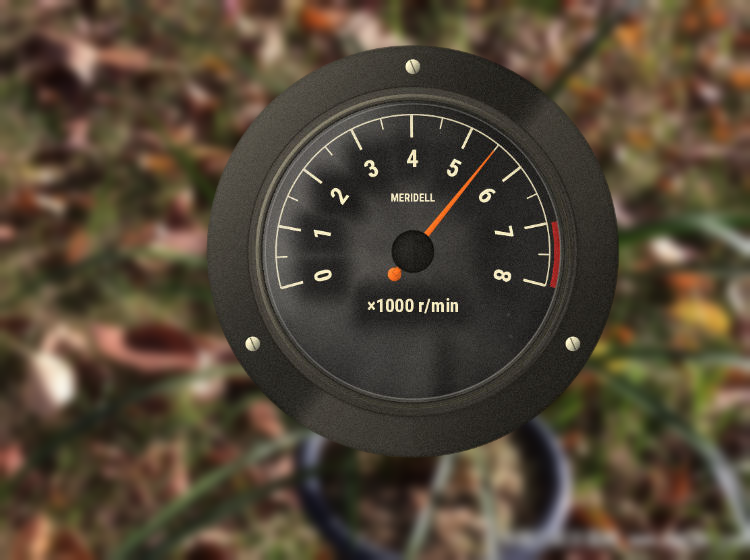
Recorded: 5500,rpm
